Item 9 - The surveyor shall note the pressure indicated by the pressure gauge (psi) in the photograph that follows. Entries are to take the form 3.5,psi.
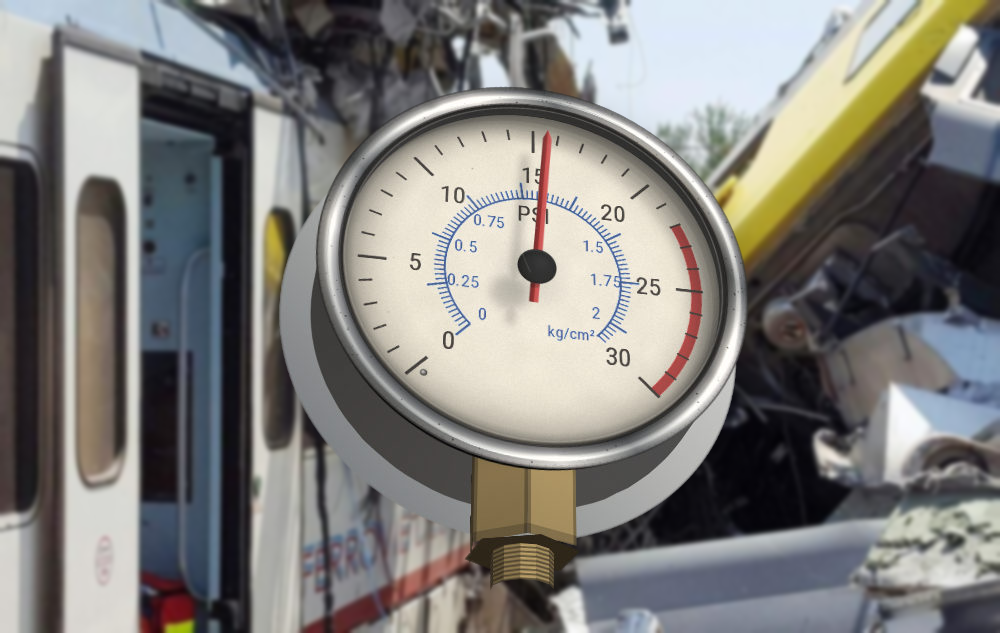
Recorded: 15.5,psi
